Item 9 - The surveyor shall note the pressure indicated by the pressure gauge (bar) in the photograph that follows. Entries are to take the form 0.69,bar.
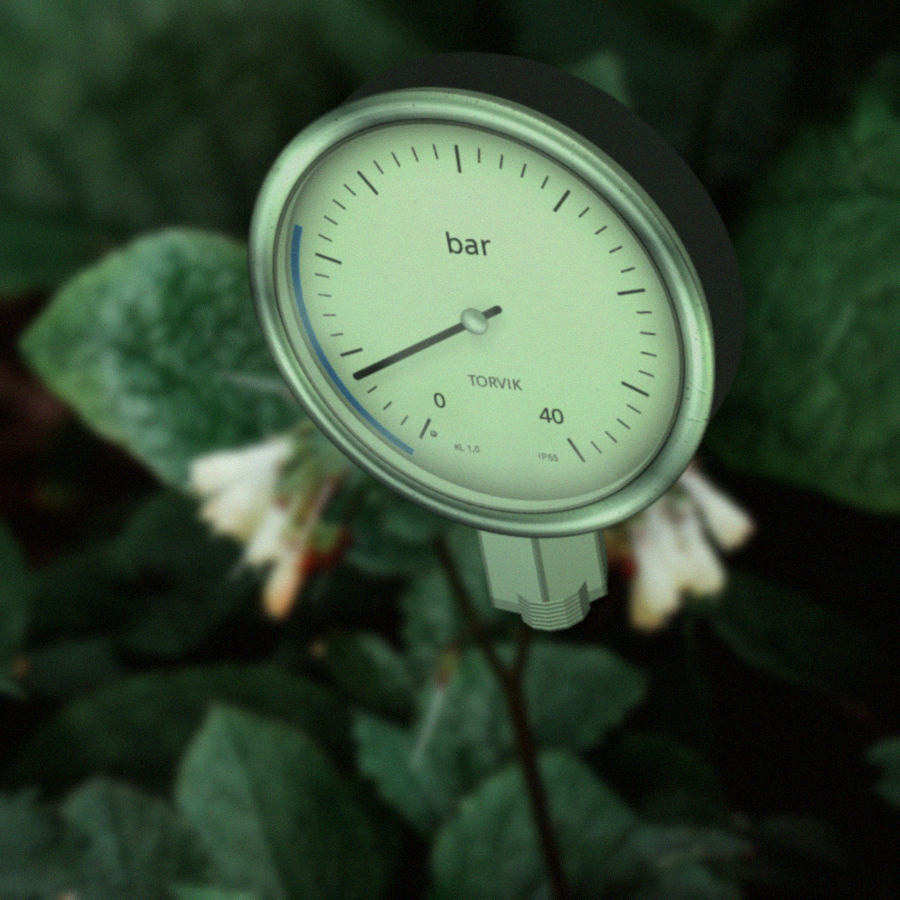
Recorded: 4,bar
